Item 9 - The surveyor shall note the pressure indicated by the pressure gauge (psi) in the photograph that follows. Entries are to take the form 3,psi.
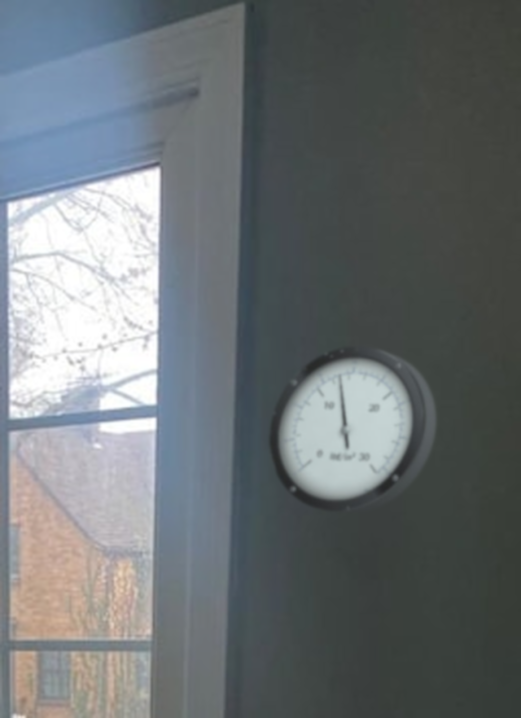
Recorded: 13,psi
